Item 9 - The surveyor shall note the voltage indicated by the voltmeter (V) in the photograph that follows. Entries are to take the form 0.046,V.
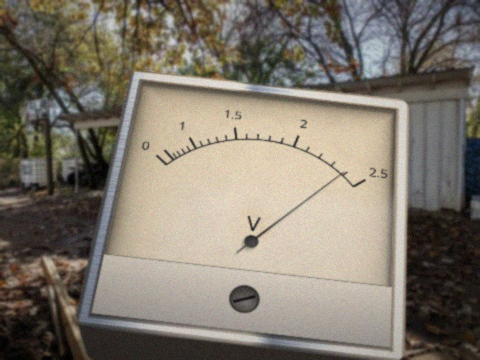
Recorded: 2.4,V
